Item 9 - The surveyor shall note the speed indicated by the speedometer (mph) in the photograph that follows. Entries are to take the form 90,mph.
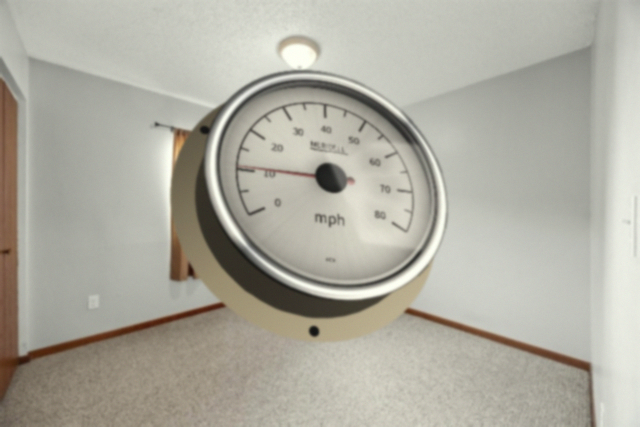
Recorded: 10,mph
